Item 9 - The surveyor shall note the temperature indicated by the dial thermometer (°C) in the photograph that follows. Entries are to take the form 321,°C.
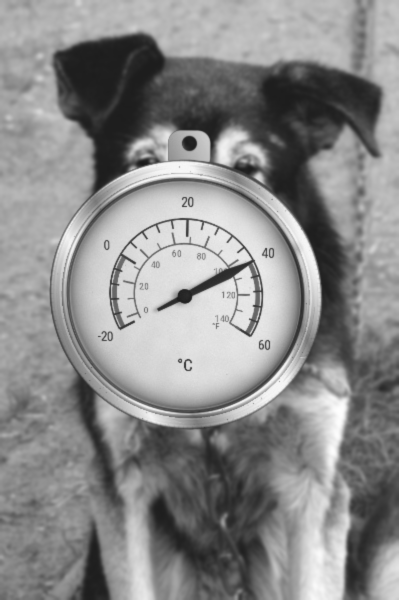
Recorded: 40,°C
